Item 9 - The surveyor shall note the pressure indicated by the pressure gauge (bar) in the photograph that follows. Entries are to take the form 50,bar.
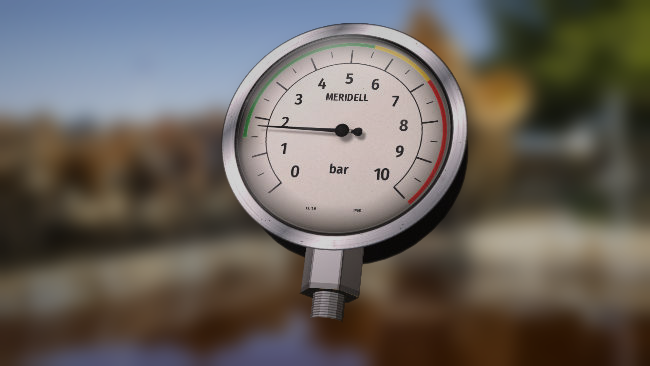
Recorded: 1.75,bar
